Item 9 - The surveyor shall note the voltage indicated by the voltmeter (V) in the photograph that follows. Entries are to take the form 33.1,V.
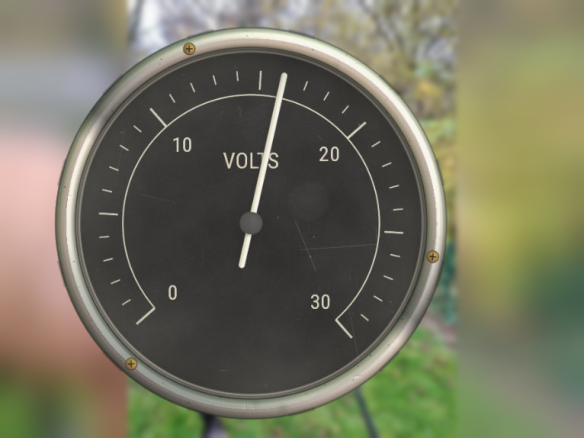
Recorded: 16,V
